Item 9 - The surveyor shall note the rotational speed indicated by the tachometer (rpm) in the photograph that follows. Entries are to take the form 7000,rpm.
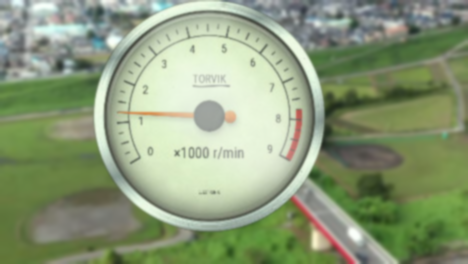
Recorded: 1250,rpm
